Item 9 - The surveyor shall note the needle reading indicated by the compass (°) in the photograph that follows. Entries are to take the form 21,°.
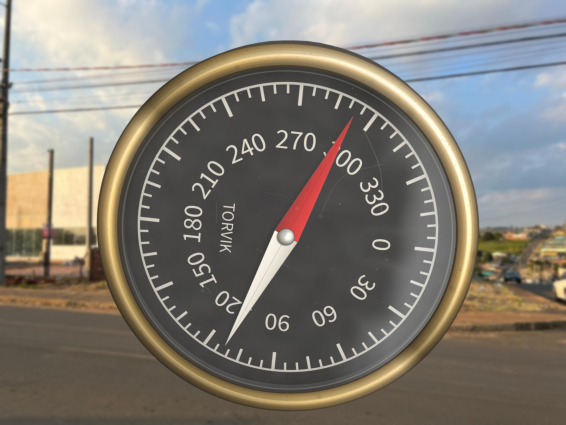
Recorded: 292.5,°
